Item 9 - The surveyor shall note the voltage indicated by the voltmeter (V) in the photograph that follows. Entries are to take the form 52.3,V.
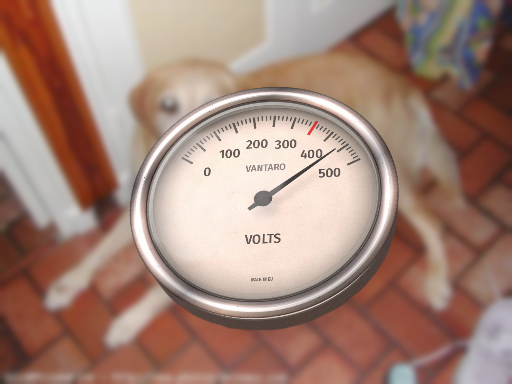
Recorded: 450,V
